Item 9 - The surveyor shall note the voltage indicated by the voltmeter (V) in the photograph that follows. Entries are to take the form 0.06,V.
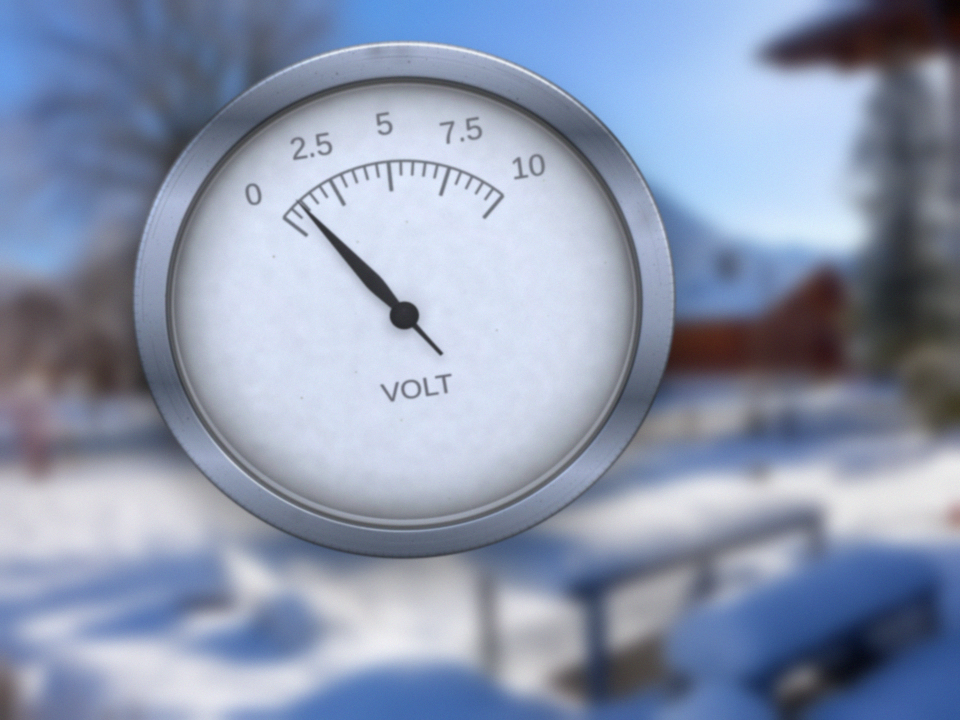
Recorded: 1,V
